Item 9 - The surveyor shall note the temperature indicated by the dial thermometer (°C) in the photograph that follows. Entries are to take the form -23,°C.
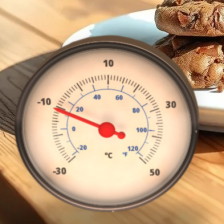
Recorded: -10,°C
